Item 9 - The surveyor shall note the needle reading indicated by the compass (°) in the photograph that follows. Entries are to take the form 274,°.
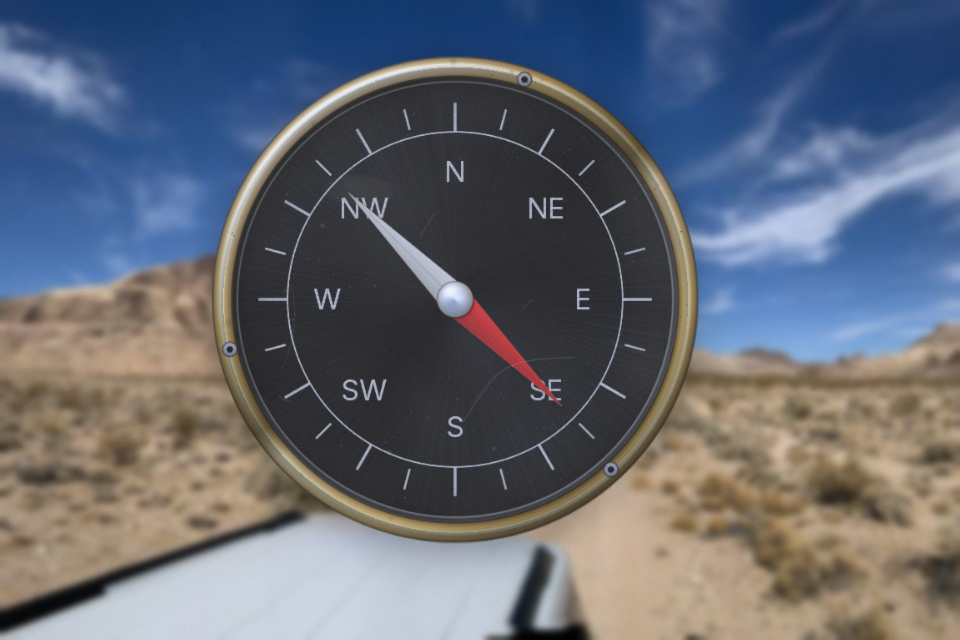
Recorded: 135,°
